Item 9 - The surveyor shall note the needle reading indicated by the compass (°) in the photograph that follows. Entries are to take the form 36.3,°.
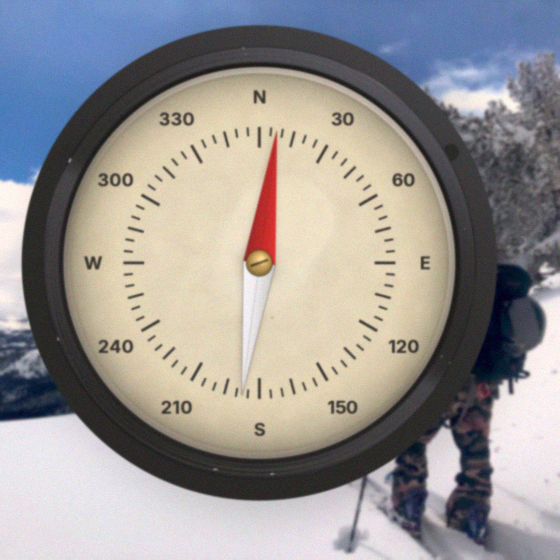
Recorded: 7.5,°
